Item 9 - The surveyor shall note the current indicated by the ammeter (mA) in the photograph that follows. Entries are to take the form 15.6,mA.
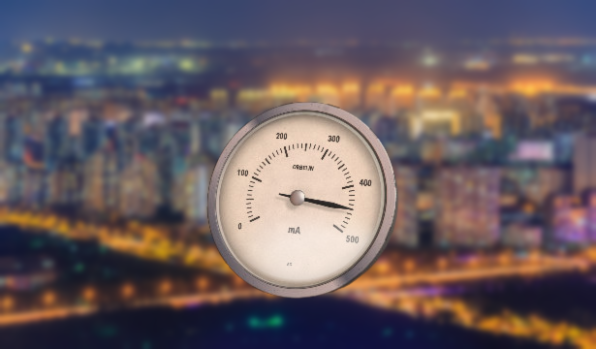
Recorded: 450,mA
